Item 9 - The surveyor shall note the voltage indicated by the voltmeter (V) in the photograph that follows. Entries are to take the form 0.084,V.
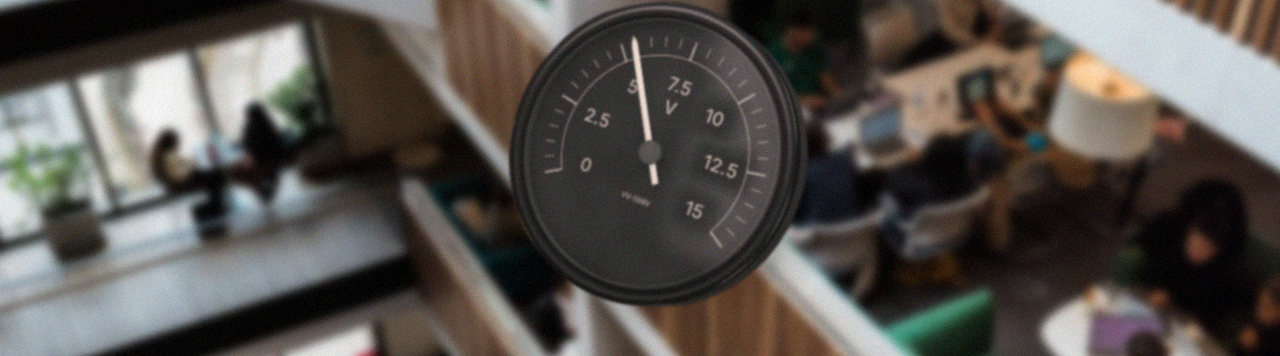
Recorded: 5.5,V
